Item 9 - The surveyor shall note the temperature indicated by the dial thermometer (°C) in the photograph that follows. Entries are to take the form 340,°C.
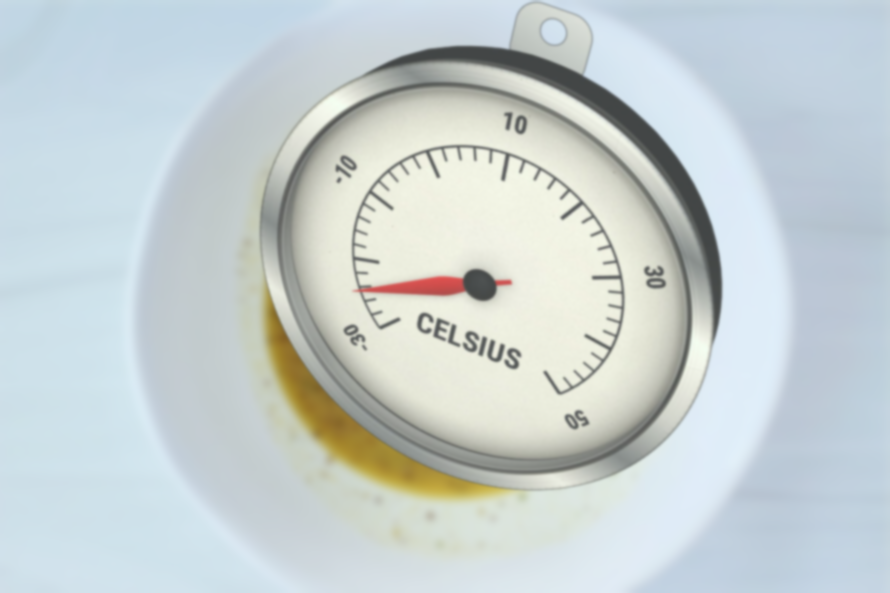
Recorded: -24,°C
